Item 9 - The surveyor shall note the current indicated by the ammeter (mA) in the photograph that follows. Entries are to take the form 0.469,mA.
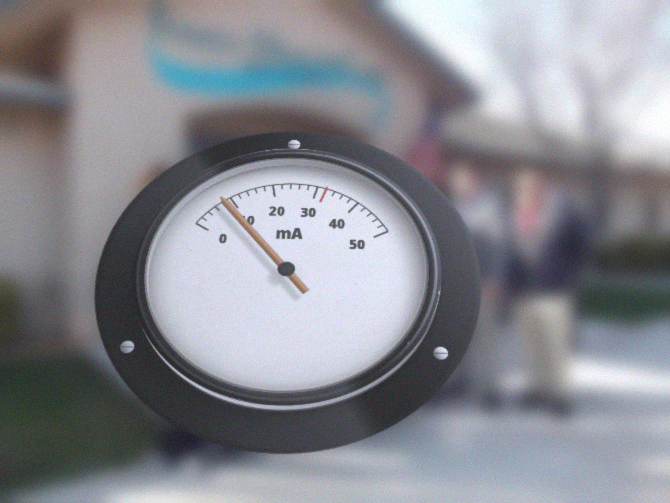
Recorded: 8,mA
